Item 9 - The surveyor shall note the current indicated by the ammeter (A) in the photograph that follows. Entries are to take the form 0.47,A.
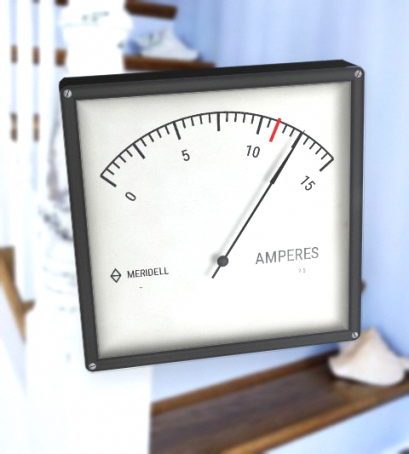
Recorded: 12.5,A
